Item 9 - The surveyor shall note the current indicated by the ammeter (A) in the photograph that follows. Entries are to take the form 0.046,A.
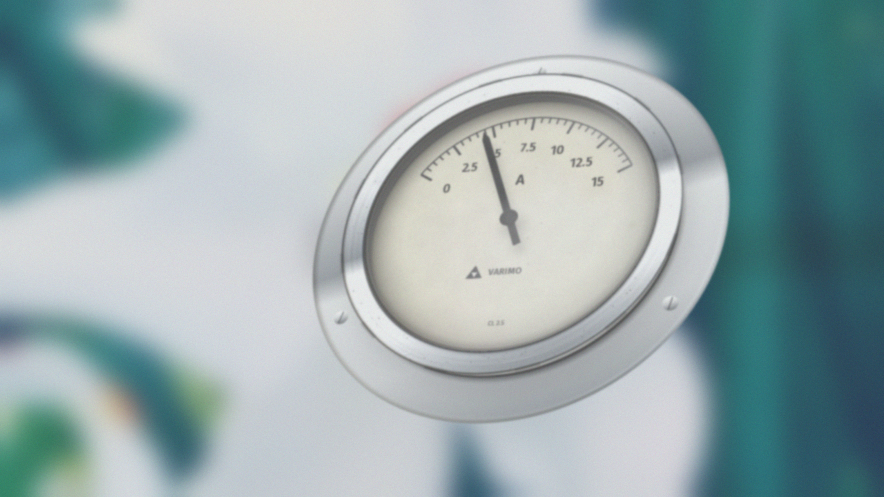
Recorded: 4.5,A
